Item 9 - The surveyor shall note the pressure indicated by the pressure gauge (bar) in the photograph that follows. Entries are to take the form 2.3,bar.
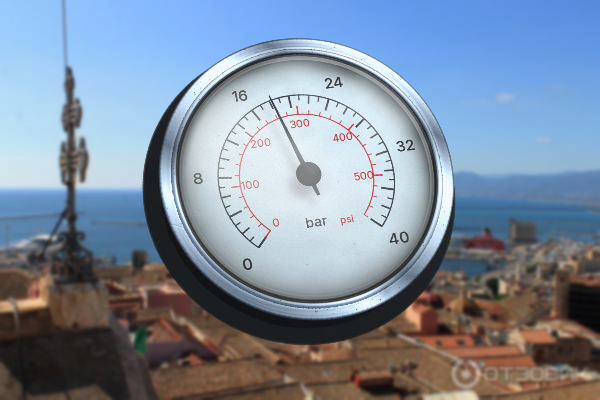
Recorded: 18,bar
